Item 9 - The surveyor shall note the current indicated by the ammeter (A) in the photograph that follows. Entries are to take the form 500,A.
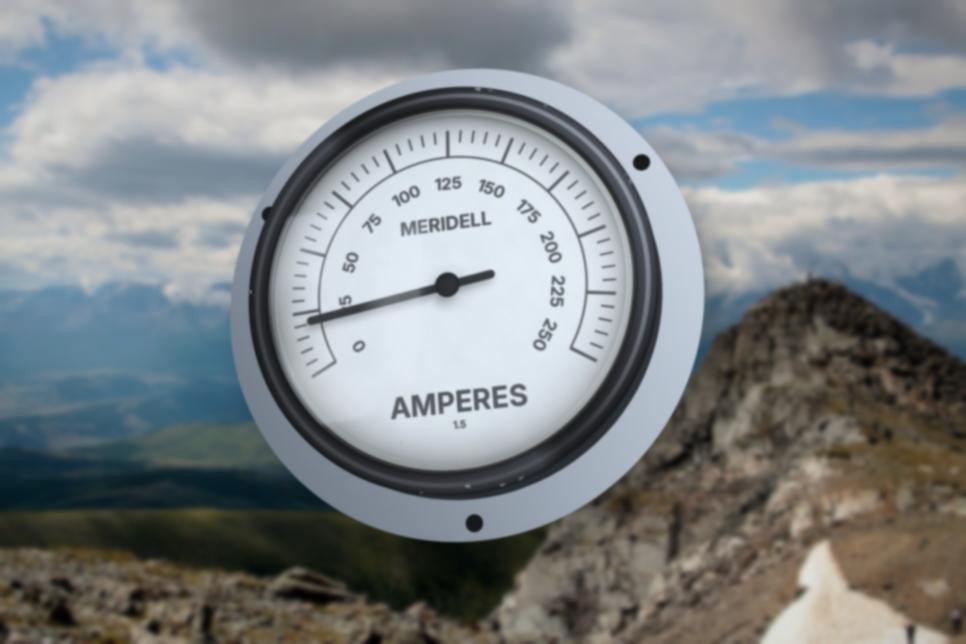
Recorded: 20,A
